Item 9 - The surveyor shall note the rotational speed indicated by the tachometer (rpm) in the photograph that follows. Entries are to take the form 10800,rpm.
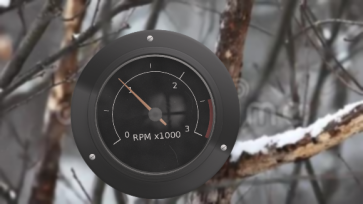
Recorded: 1000,rpm
